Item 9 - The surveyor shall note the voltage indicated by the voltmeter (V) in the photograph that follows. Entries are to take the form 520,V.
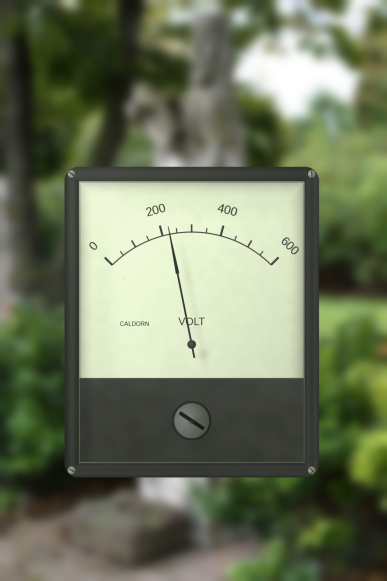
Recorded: 225,V
